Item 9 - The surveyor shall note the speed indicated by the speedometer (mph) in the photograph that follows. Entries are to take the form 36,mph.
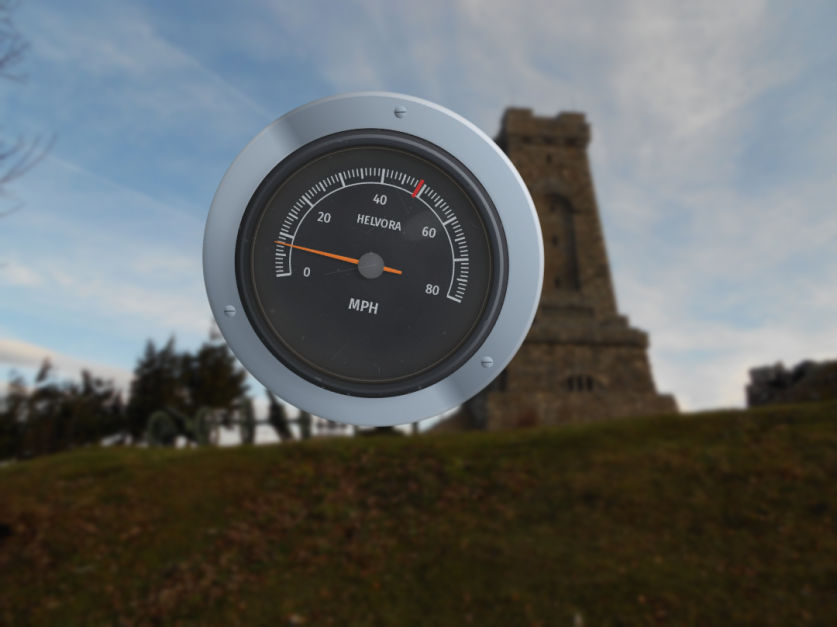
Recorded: 8,mph
